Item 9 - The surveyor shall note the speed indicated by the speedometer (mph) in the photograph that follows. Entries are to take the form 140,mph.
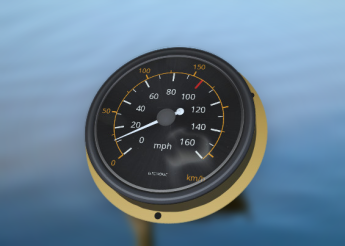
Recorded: 10,mph
